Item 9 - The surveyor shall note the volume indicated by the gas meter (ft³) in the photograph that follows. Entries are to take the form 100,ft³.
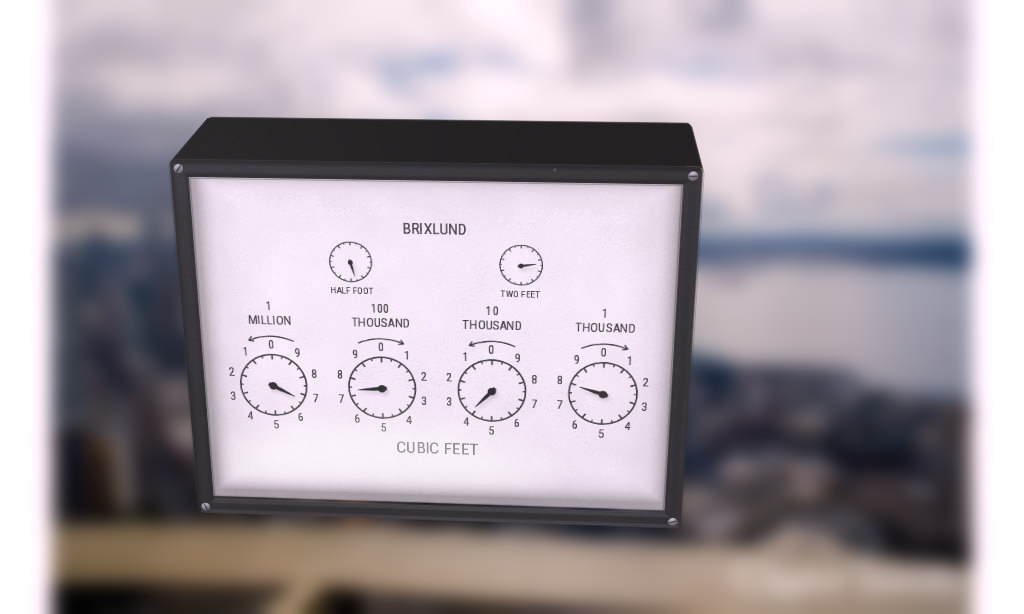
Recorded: 673800,ft³
